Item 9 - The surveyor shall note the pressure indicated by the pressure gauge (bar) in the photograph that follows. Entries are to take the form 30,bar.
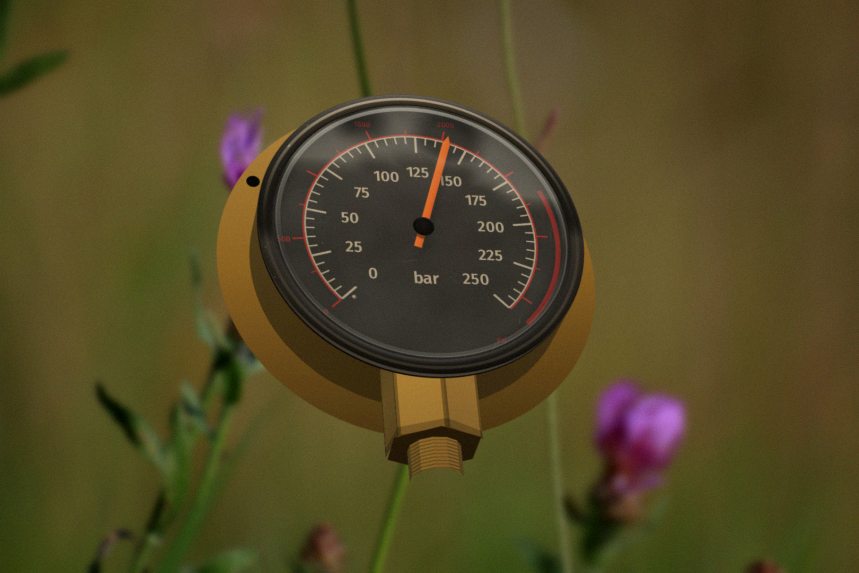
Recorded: 140,bar
